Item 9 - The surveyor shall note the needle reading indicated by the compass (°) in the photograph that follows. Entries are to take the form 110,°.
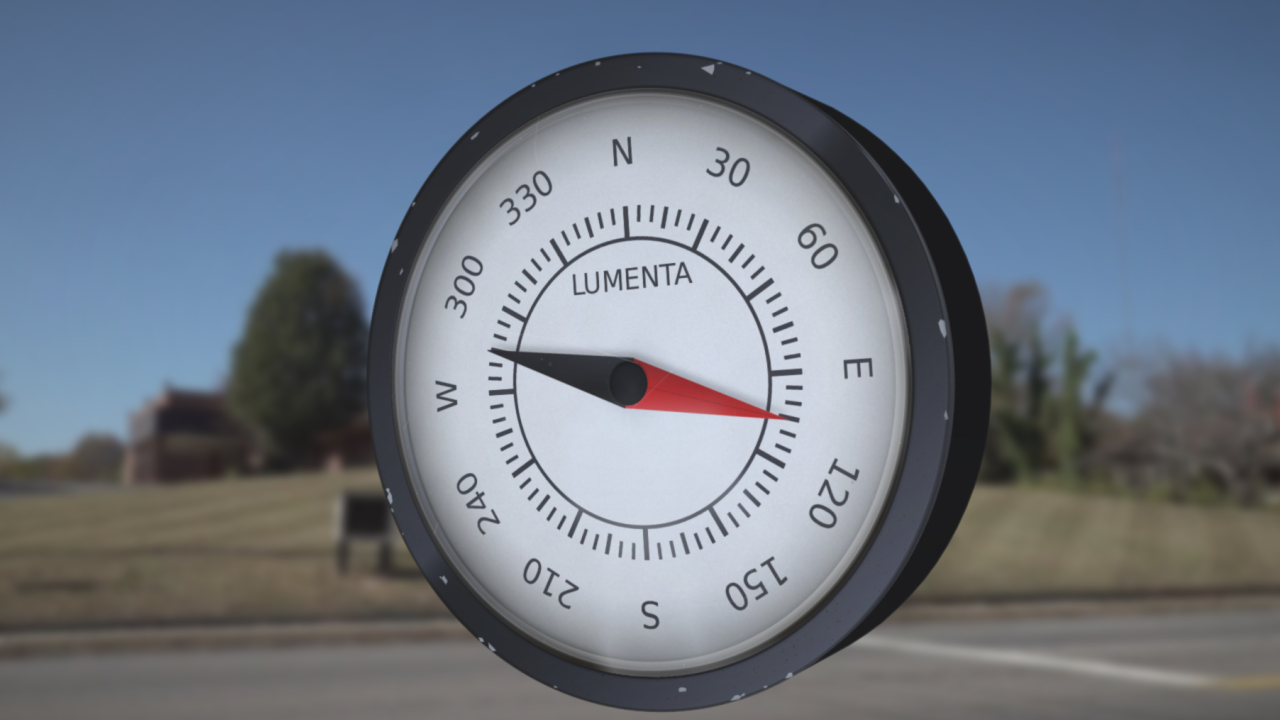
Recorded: 105,°
